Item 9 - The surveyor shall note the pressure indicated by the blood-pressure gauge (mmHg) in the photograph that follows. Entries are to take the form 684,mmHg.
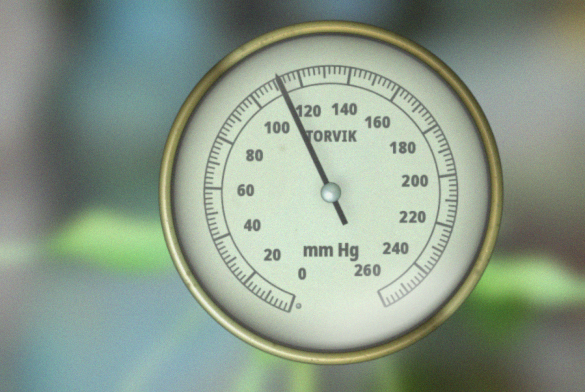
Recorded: 112,mmHg
